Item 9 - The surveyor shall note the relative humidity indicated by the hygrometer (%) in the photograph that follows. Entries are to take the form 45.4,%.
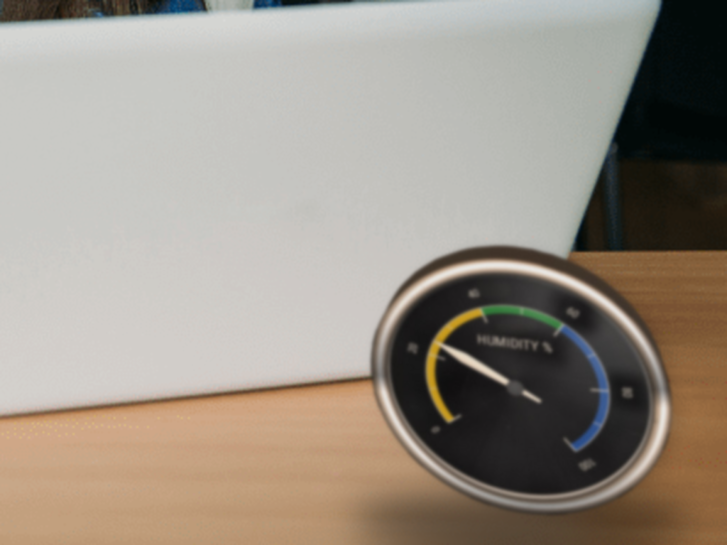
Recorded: 25,%
